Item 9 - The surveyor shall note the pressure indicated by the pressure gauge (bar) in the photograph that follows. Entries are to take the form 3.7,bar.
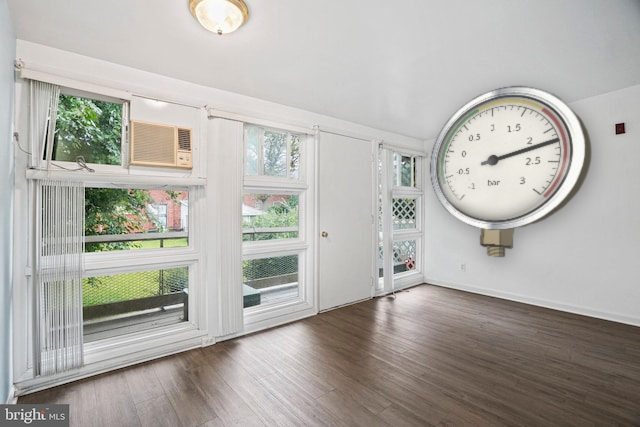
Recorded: 2.2,bar
